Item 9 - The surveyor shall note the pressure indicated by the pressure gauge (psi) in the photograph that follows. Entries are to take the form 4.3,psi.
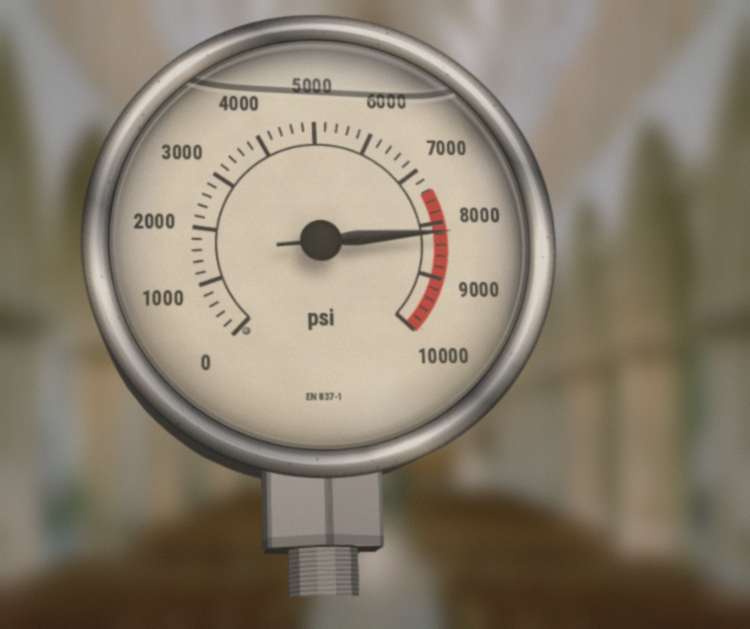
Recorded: 8200,psi
